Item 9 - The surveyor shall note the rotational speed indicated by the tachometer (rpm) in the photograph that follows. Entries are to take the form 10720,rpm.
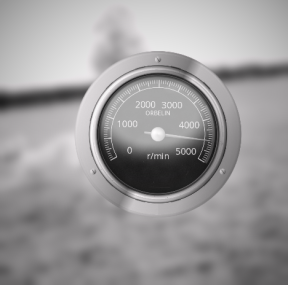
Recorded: 4500,rpm
